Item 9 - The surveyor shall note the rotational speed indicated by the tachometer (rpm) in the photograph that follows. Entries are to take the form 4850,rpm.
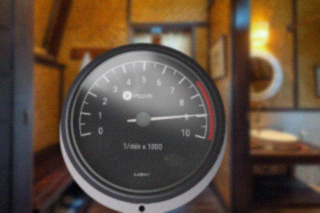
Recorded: 9000,rpm
